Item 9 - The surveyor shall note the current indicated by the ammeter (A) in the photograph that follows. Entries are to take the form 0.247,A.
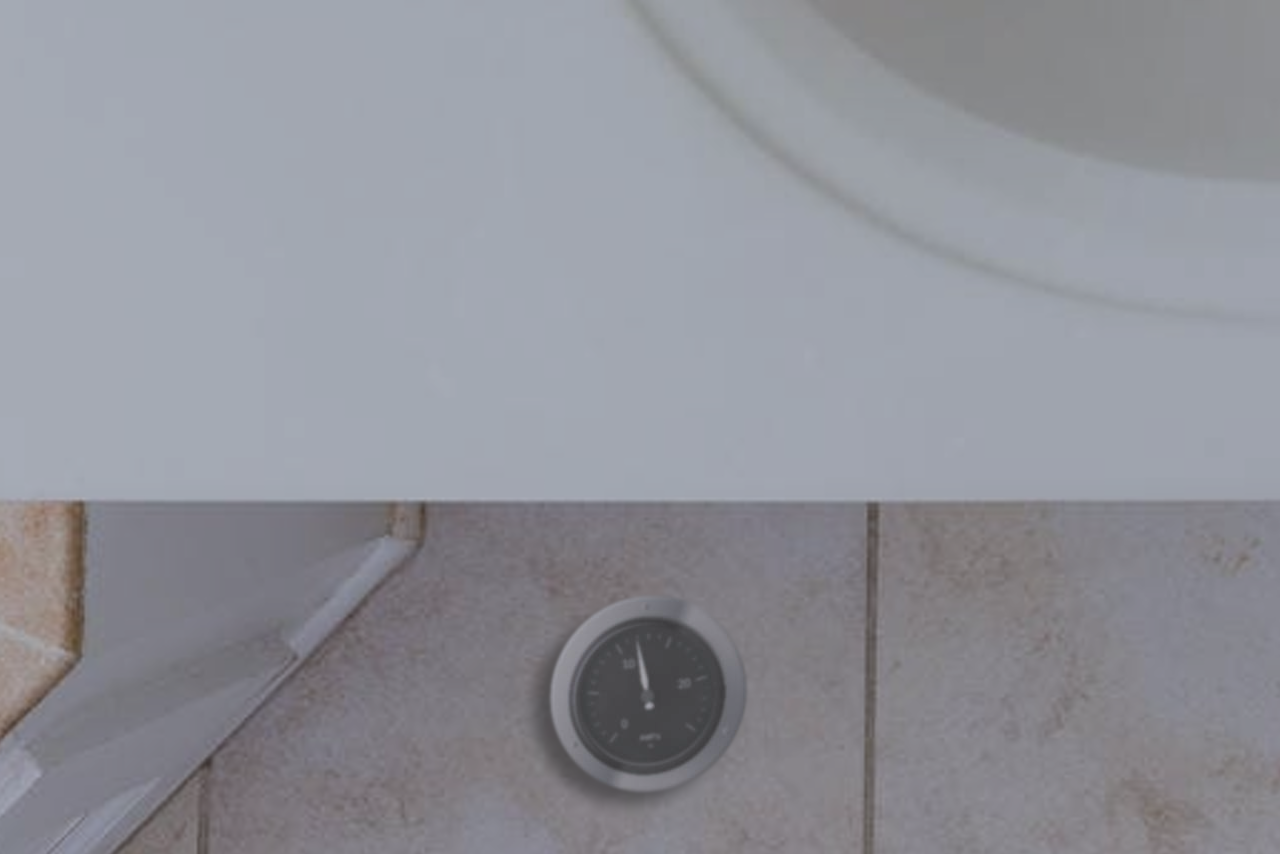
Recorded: 12,A
